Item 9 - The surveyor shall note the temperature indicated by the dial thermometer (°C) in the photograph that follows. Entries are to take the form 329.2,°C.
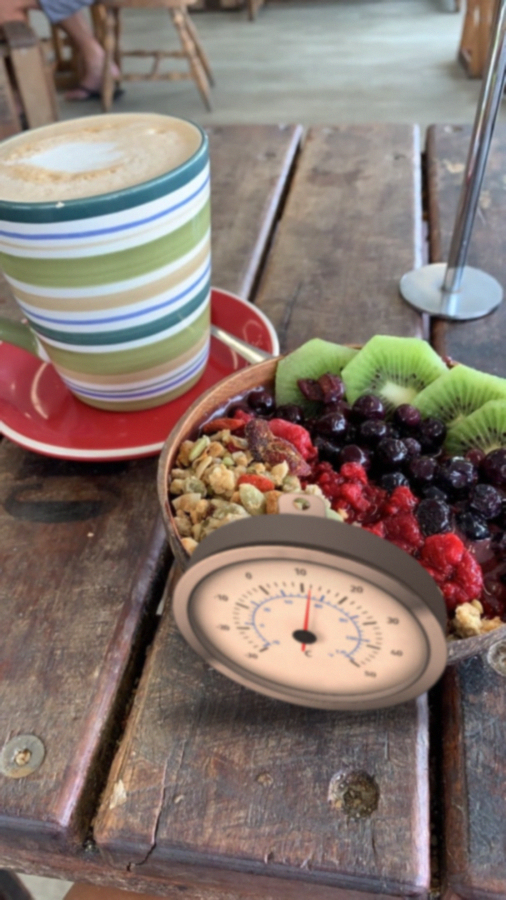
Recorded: 12,°C
